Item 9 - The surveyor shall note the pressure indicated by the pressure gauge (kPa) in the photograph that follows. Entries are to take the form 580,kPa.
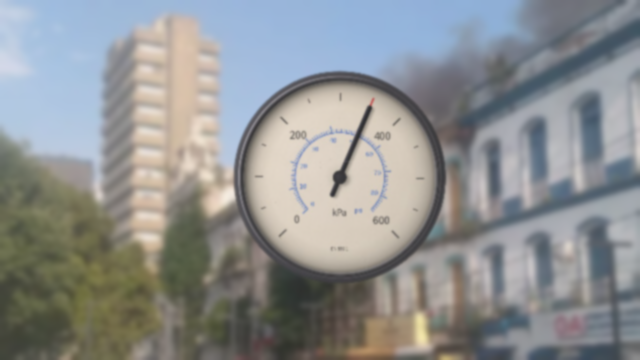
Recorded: 350,kPa
